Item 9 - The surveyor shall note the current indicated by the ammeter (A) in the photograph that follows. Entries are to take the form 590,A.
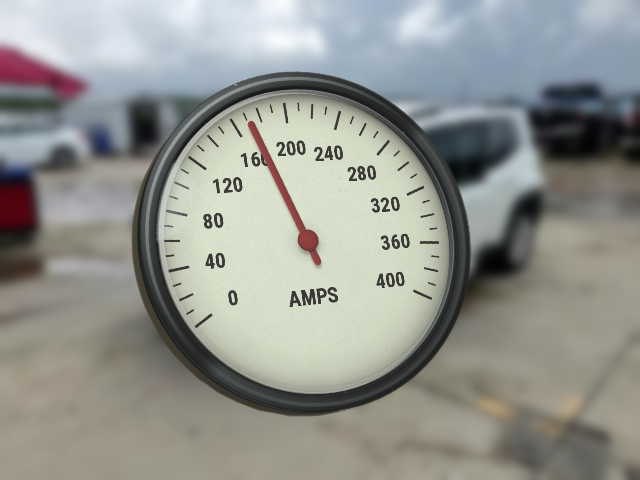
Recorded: 170,A
